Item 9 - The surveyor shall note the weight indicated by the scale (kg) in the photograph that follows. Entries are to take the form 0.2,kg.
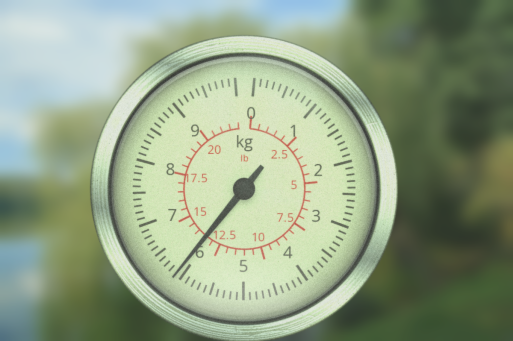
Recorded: 6.1,kg
